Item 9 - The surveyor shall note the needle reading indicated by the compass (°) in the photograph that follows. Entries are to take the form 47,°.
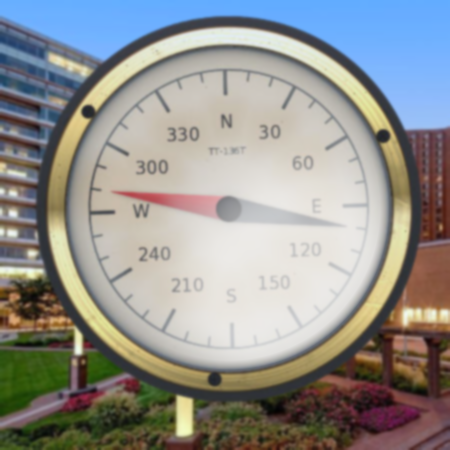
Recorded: 280,°
